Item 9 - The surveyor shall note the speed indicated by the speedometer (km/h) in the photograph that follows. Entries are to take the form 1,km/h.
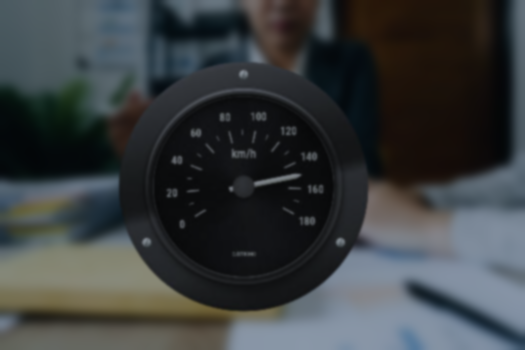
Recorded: 150,km/h
